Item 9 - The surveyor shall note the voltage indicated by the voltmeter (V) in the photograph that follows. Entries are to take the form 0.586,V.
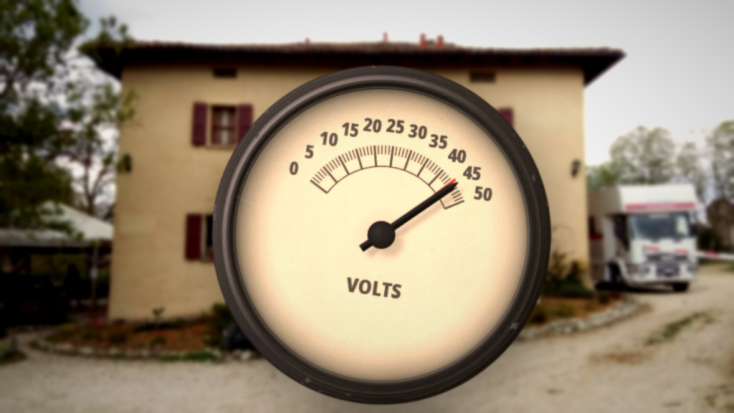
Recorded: 45,V
